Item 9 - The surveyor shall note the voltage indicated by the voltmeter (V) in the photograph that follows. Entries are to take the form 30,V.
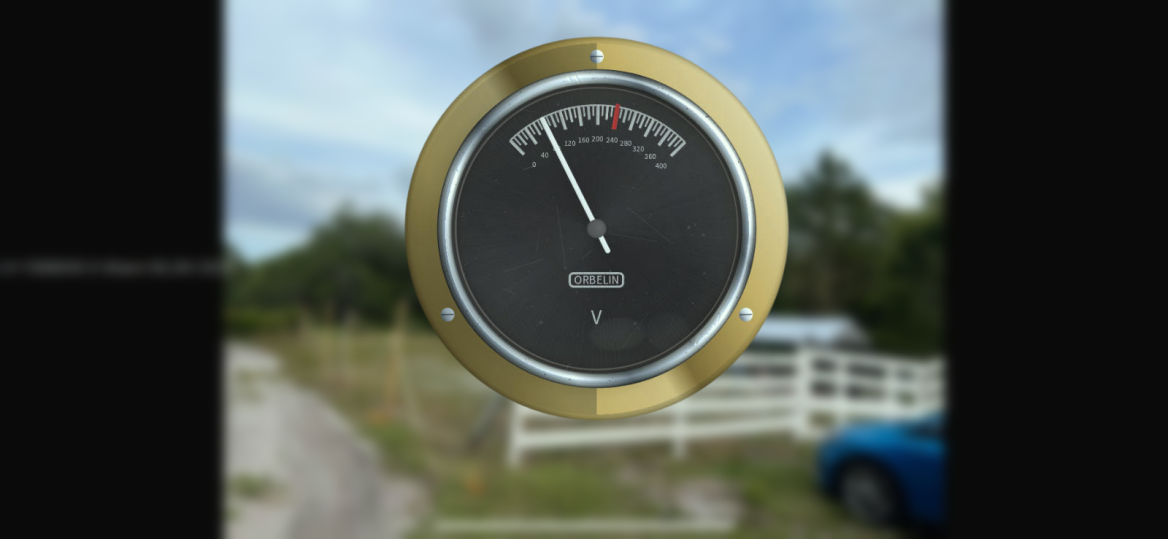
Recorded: 80,V
